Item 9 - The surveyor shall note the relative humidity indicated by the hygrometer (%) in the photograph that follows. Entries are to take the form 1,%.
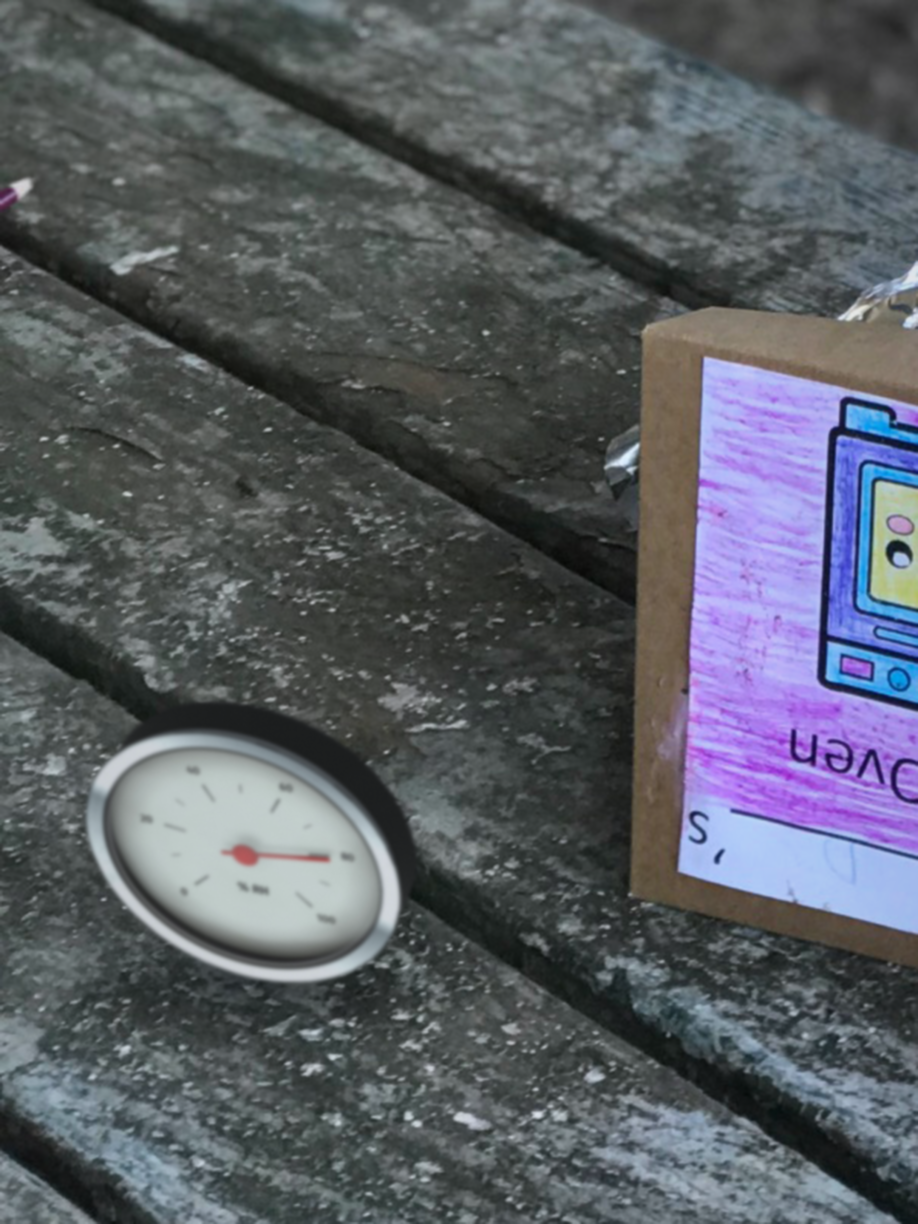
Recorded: 80,%
